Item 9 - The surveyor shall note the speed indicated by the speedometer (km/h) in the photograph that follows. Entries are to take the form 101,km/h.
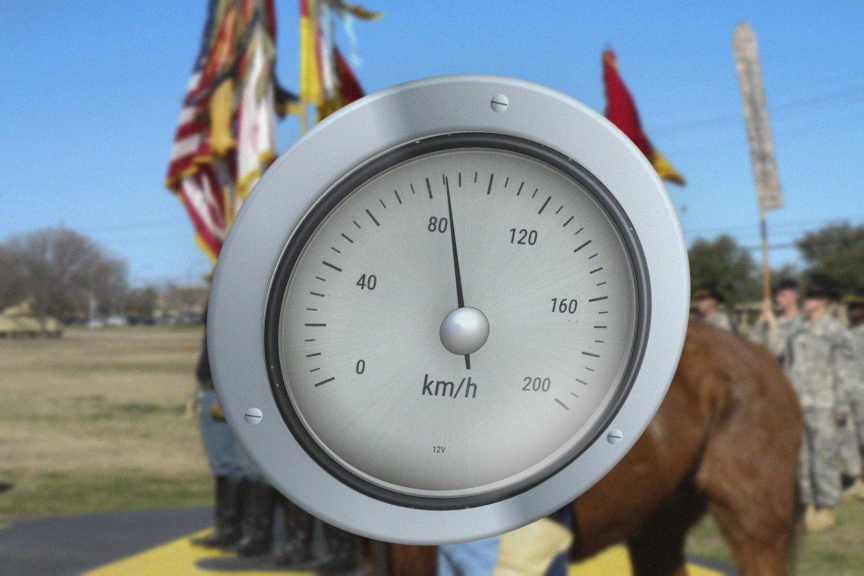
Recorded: 85,km/h
